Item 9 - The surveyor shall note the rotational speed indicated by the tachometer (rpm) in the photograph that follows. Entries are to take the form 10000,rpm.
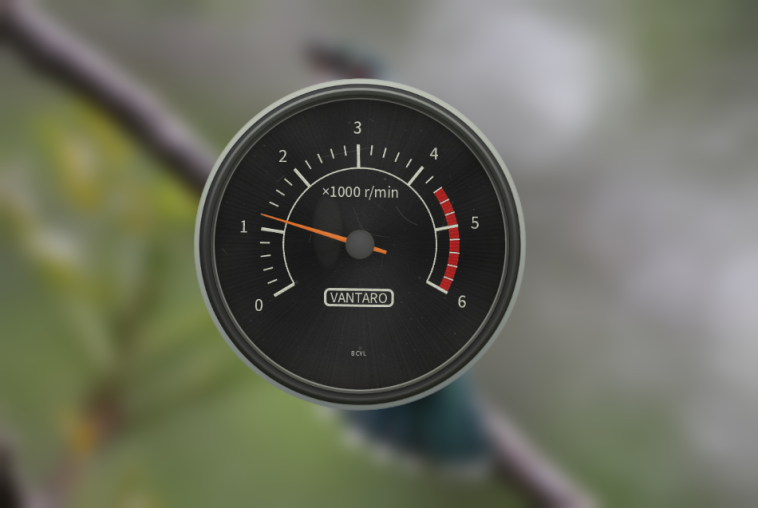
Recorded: 1200,rpm
